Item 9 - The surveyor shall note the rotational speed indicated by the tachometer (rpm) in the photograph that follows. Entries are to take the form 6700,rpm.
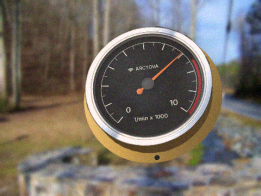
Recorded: 7000,rpm
